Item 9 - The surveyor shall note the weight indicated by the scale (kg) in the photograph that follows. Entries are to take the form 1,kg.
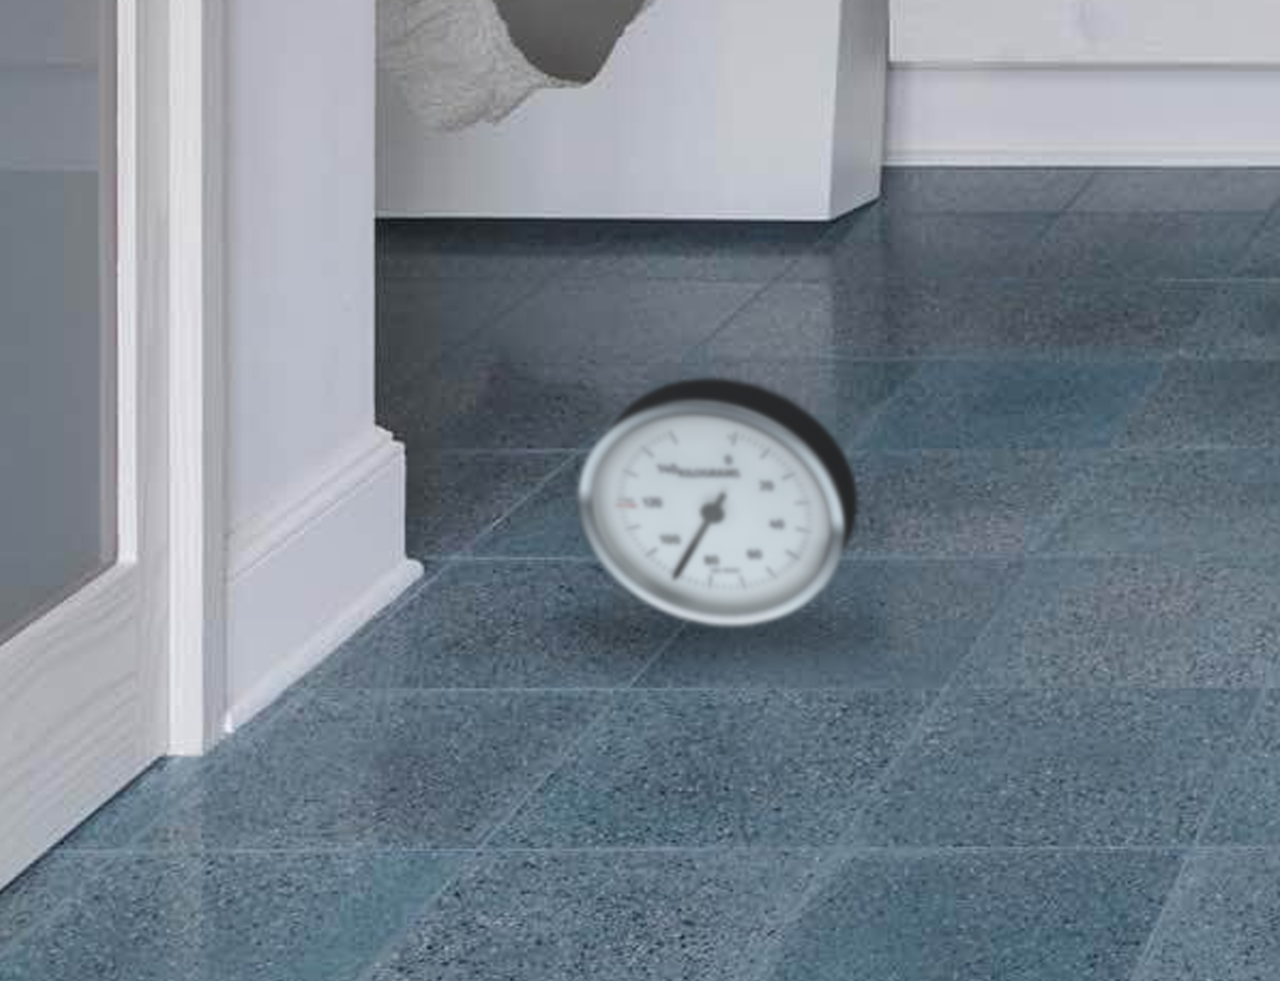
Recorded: 90,kg
